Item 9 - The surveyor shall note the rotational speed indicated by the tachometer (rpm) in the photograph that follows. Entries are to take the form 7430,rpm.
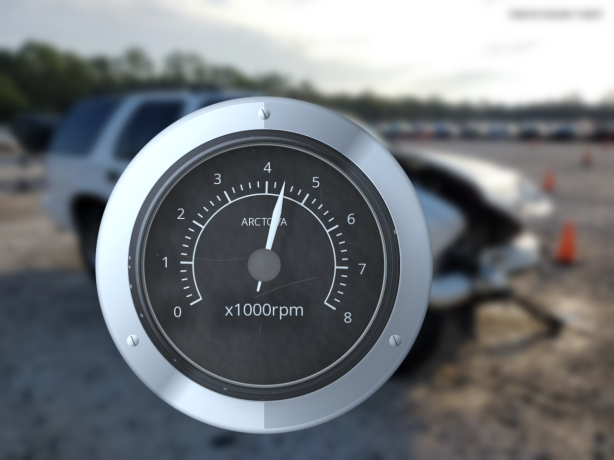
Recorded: 4400,rpm
